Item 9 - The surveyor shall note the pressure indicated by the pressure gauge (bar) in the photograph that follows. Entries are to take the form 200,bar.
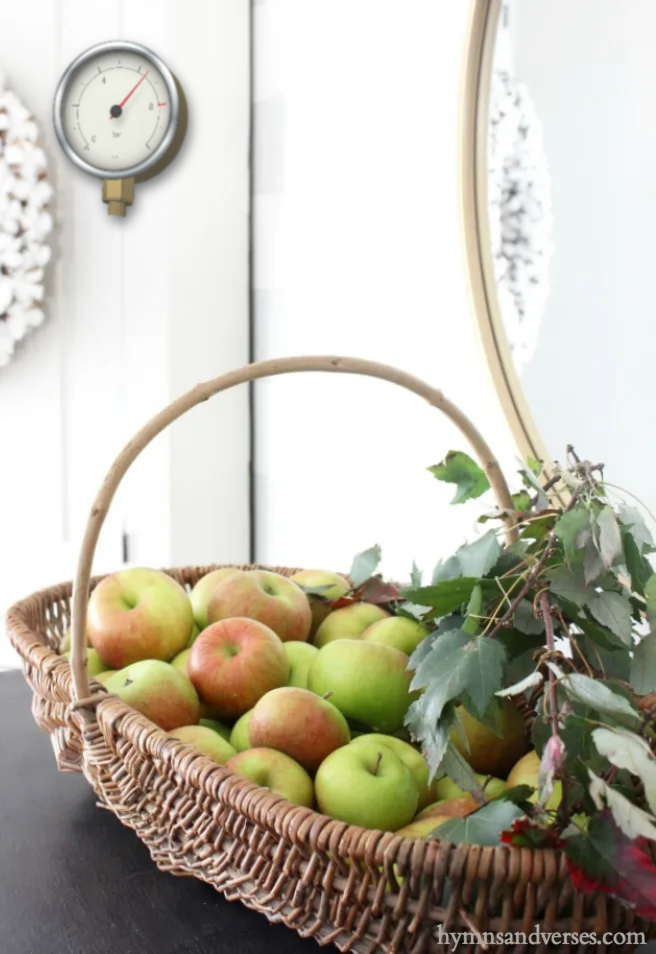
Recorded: 6.5,bar
